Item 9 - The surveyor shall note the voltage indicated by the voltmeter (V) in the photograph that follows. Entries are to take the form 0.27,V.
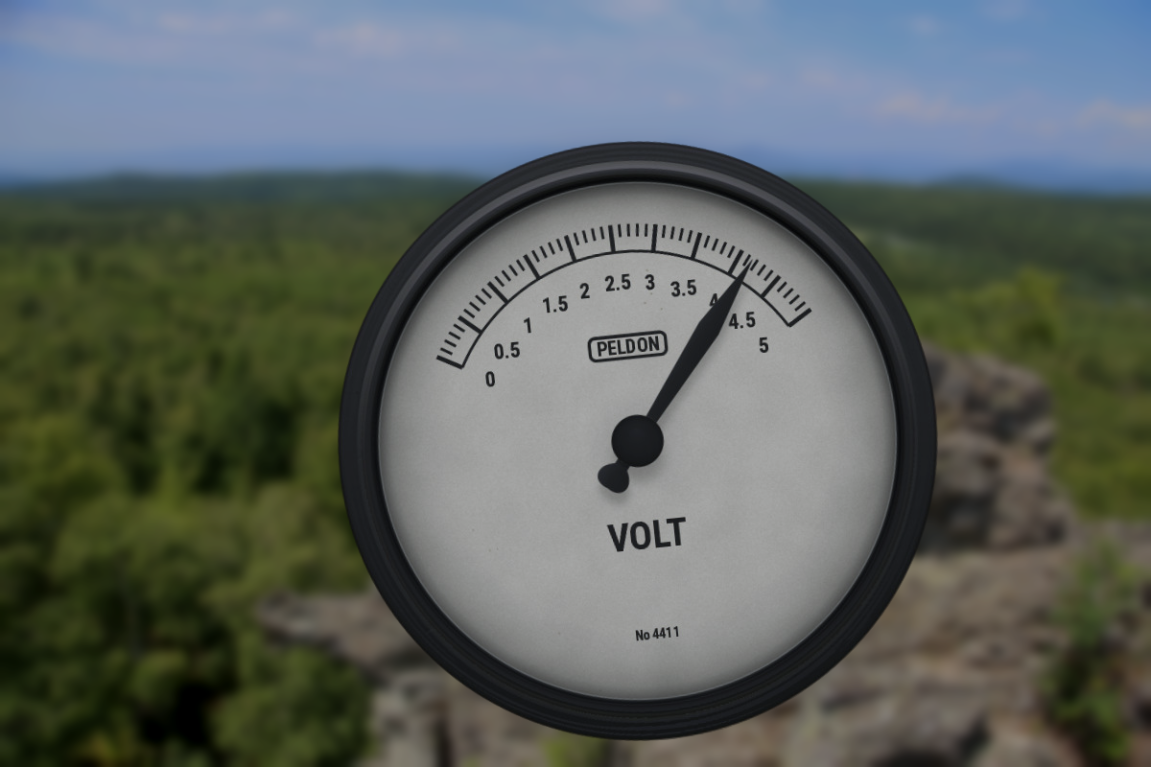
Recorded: 4.15,V
